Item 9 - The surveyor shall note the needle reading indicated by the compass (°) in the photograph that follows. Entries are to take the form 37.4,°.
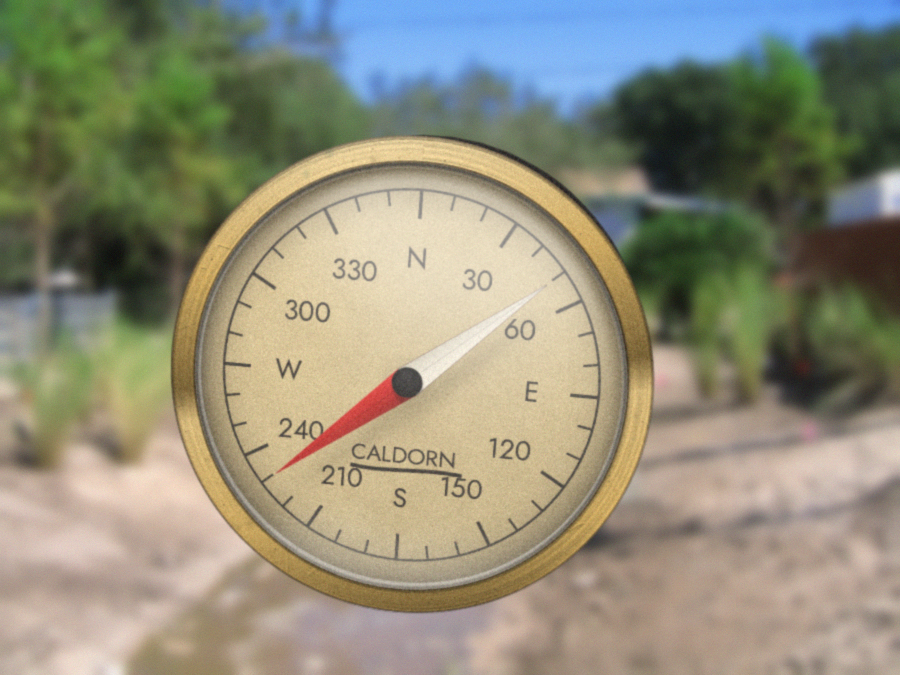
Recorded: 230,°
